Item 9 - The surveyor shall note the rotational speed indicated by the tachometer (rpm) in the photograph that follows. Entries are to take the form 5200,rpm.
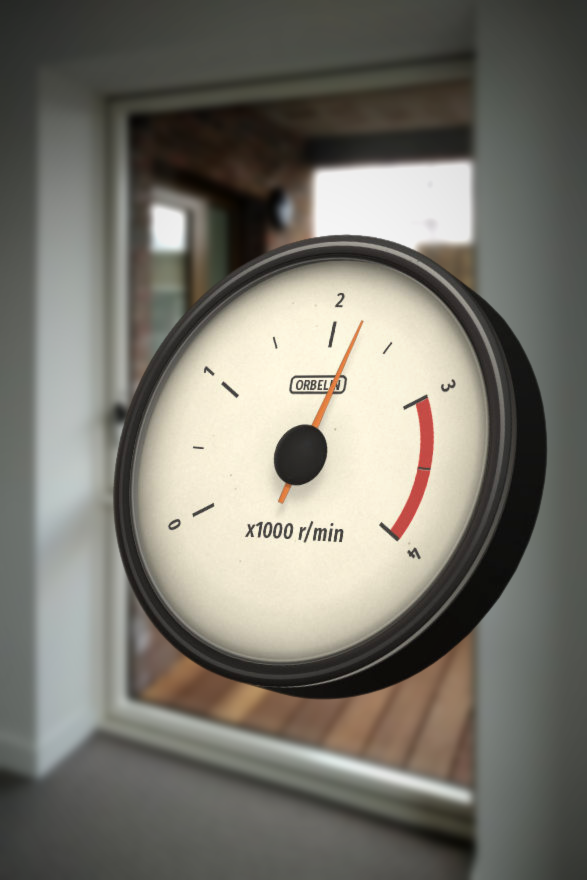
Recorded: 2250,rpm
